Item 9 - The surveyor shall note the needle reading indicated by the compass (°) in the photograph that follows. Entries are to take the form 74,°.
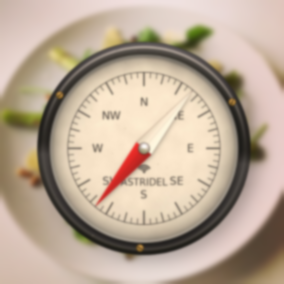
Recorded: 220,°
